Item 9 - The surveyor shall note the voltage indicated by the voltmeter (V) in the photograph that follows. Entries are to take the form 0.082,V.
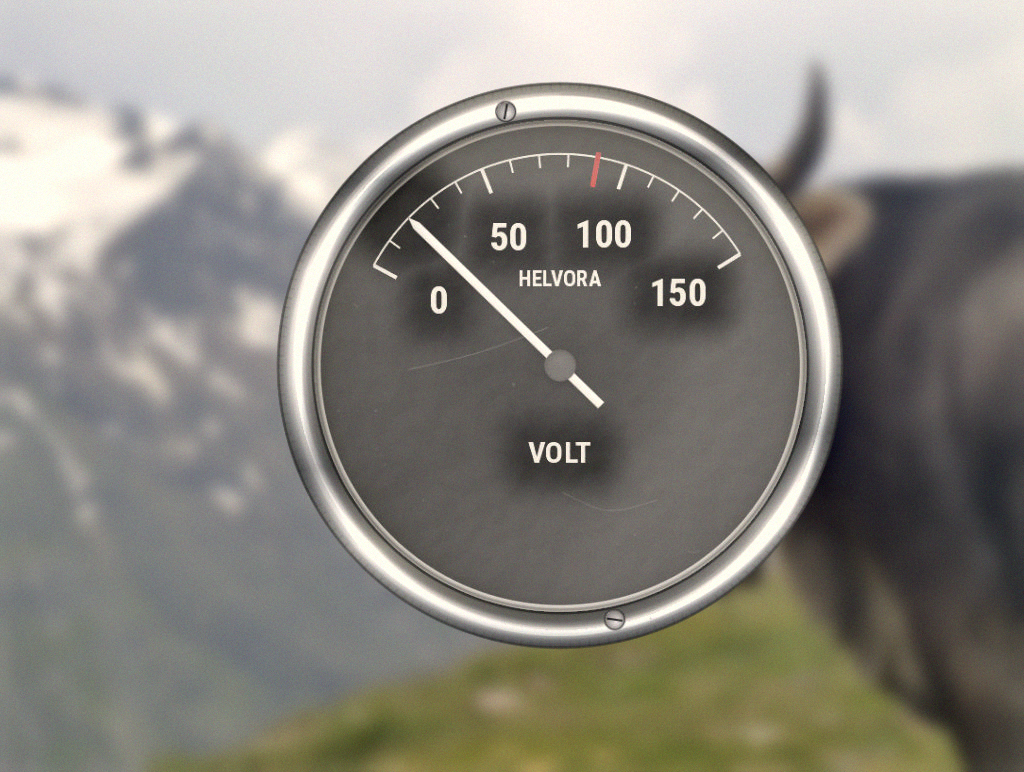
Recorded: 20,V
